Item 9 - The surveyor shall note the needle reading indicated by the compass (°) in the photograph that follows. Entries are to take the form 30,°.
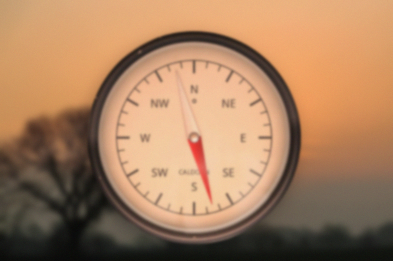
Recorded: 165,°
